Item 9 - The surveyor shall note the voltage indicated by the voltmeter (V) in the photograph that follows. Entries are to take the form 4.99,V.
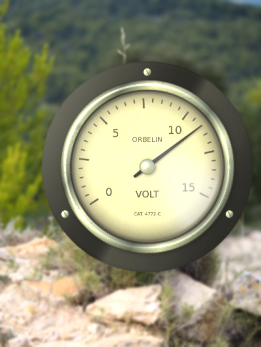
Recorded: 11,V
